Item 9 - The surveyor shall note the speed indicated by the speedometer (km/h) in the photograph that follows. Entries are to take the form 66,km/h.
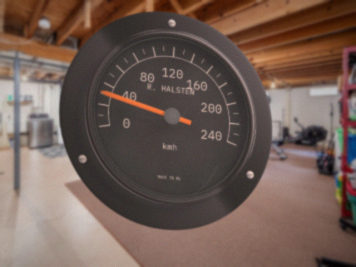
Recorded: 30,km/h
